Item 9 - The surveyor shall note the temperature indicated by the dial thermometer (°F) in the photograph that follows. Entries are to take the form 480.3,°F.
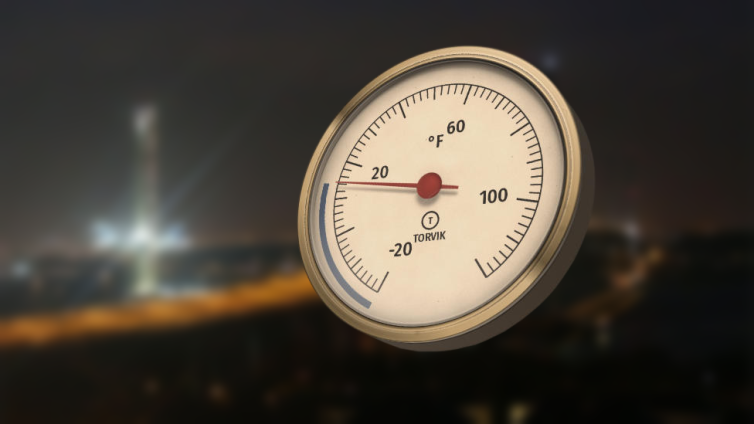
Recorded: 14,°F
